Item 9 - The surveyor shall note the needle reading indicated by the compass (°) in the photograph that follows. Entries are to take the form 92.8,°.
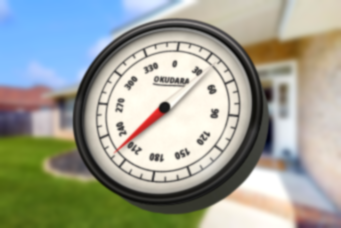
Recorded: 220,°
